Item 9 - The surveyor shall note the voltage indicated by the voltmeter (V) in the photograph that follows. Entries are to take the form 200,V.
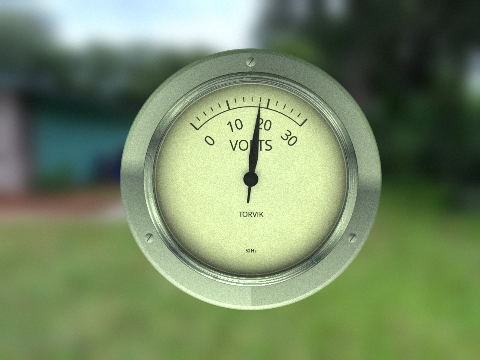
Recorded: 18,V
